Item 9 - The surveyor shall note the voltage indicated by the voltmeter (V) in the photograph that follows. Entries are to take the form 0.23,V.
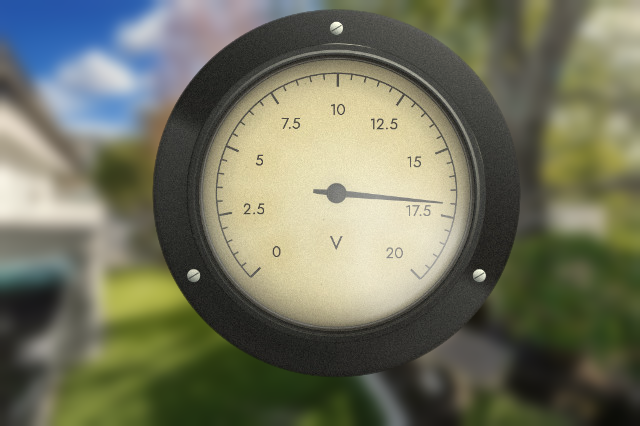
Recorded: 17,V
